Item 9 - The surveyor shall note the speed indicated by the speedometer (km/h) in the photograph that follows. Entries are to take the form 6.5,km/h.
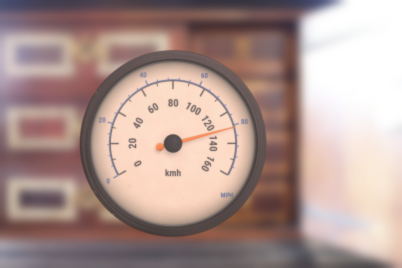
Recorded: 130,km/h
